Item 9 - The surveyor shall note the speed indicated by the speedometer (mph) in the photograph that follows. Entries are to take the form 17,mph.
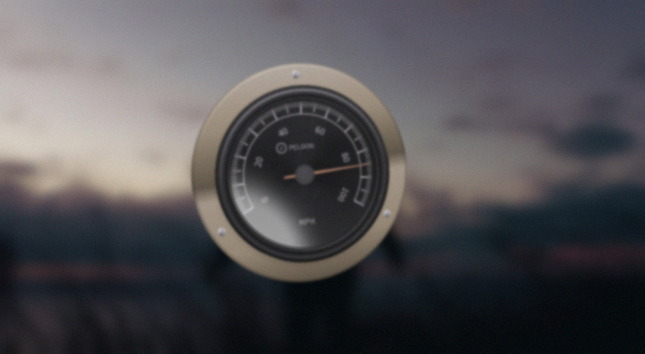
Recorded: 85,mph
